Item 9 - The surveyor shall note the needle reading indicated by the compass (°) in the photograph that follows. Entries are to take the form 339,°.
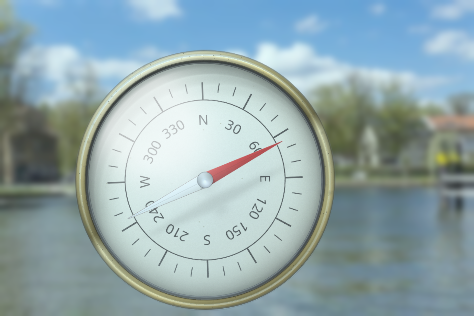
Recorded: 65,°
